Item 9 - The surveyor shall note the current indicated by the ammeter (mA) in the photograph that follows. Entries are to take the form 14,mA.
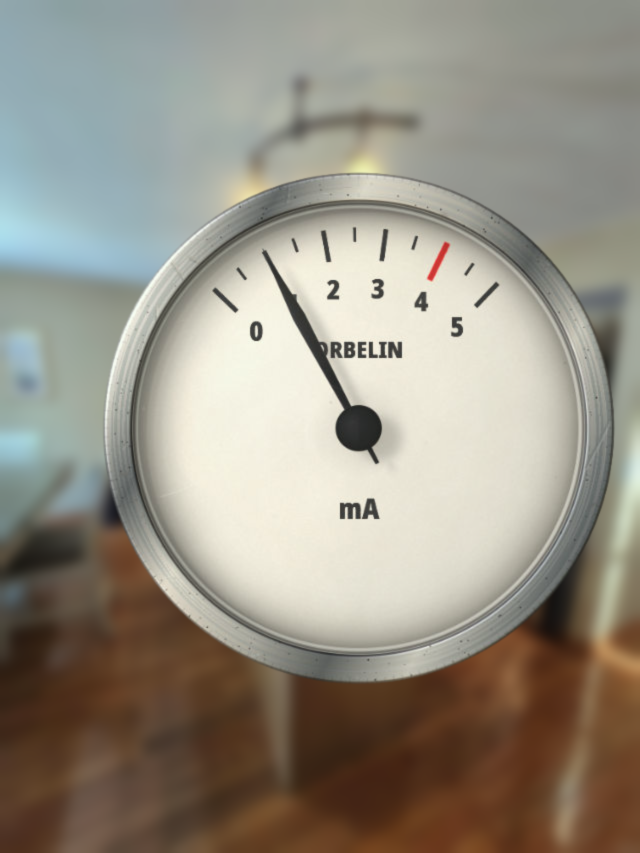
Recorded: 1,mA
